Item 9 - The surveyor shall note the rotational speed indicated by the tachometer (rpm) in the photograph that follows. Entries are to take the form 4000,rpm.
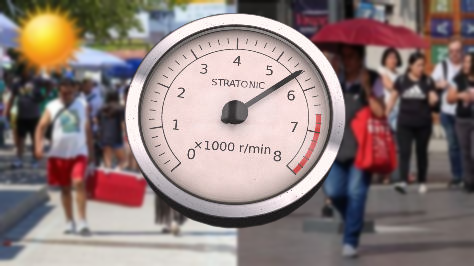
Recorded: 5600,rpm
